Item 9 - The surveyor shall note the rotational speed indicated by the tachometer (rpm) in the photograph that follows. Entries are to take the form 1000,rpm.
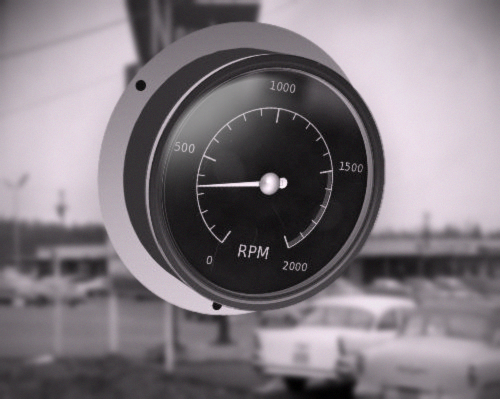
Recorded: 350,rpm
